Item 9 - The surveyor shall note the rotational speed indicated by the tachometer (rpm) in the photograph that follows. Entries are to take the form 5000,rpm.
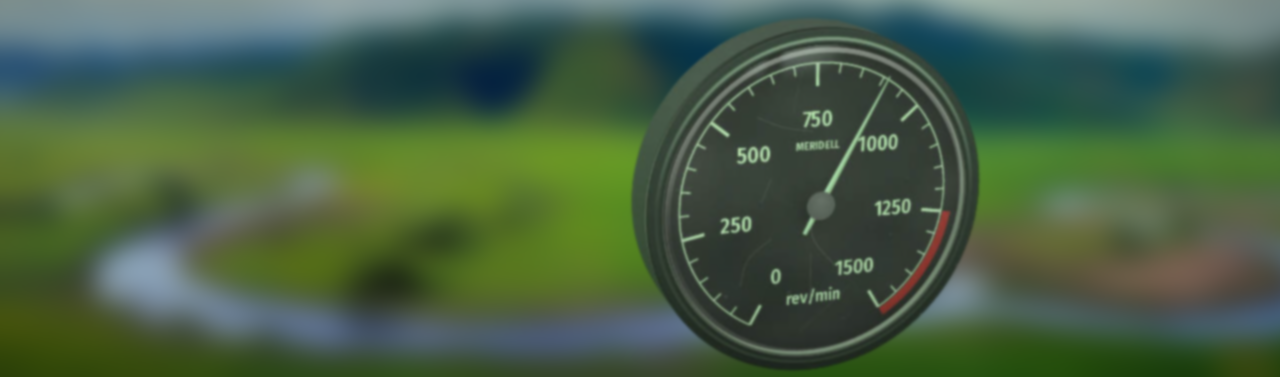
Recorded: 900,rpm
